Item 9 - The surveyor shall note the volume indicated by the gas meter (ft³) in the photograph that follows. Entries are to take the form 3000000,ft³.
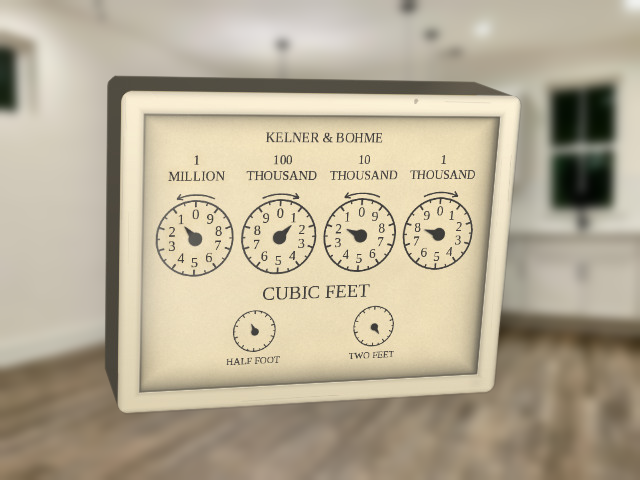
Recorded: 111800,ft³
